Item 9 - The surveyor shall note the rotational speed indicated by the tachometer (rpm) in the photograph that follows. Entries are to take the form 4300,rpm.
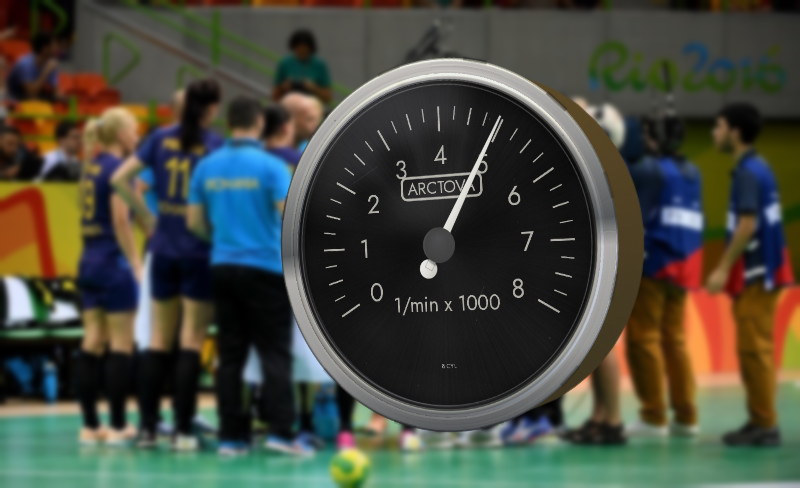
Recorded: 5000,rpm
